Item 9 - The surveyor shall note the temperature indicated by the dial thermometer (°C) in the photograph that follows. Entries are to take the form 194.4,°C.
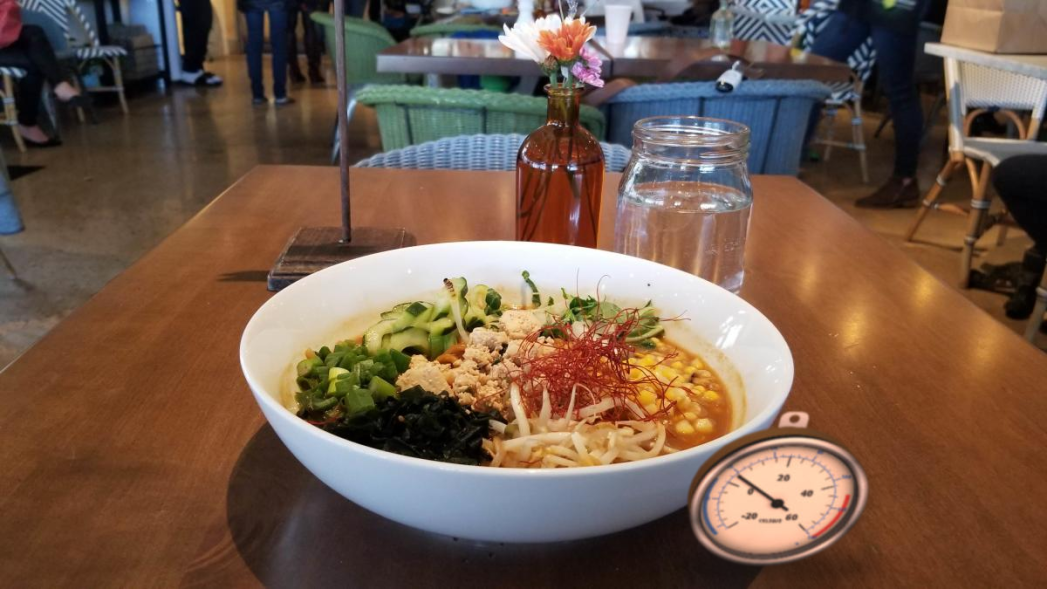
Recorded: 4,°C
